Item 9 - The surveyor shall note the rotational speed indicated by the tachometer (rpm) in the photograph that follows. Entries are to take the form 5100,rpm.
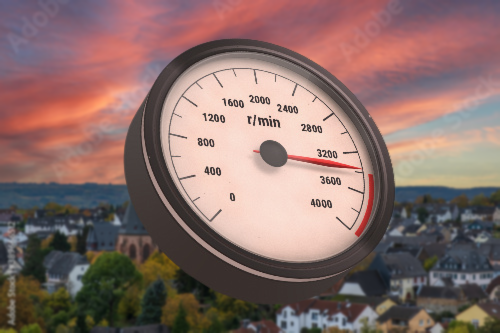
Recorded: 3400,rpm
